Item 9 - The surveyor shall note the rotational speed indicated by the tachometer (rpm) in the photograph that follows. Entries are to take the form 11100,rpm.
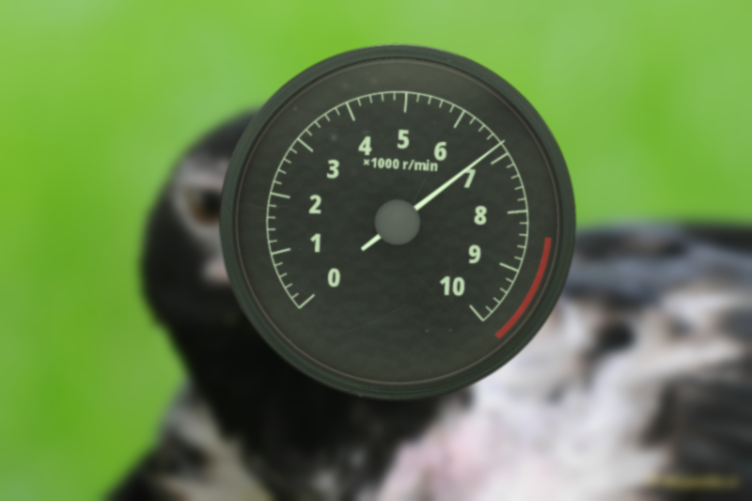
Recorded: 6800,rpm
